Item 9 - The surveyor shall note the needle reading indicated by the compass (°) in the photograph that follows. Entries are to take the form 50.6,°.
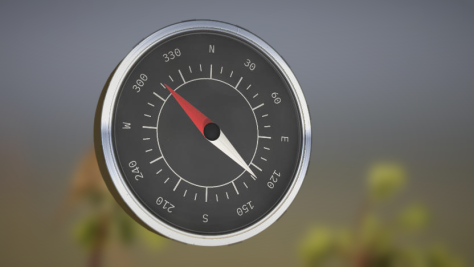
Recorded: 310,°
